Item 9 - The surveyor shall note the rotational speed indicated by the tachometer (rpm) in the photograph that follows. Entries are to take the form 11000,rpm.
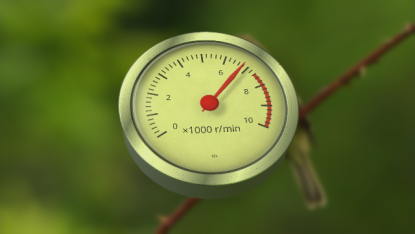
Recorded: 6800,rpm
